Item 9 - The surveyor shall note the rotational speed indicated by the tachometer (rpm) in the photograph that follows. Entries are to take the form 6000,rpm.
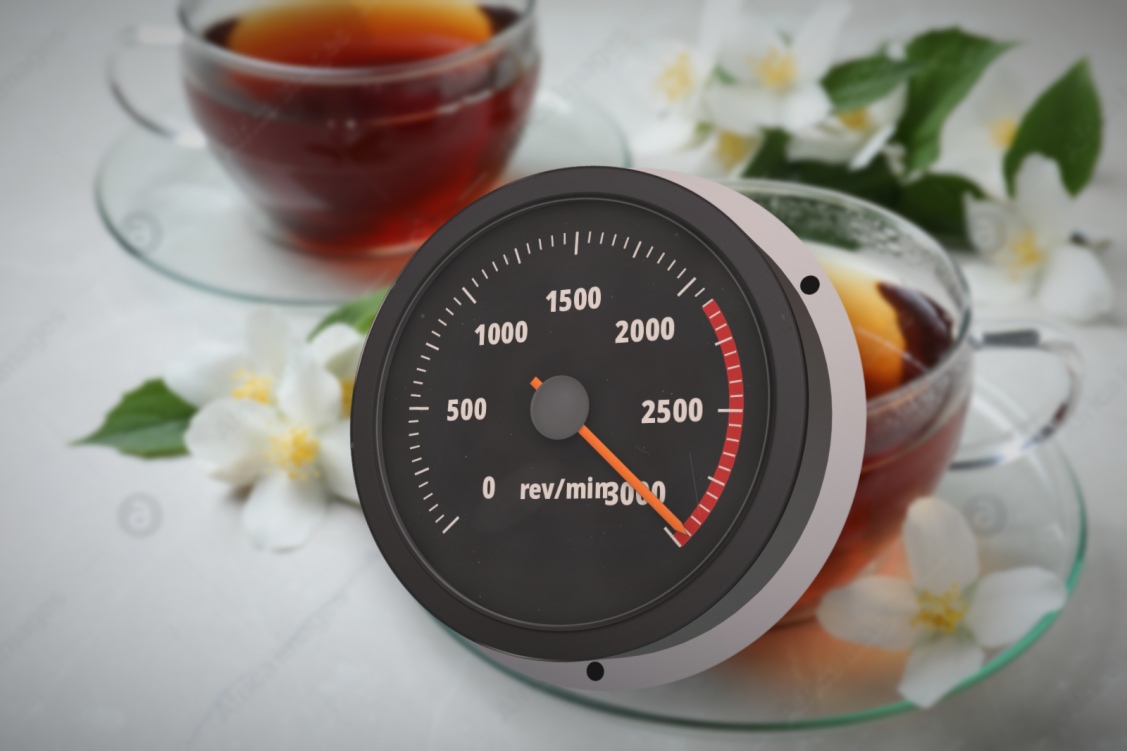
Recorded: 2950,rpm
